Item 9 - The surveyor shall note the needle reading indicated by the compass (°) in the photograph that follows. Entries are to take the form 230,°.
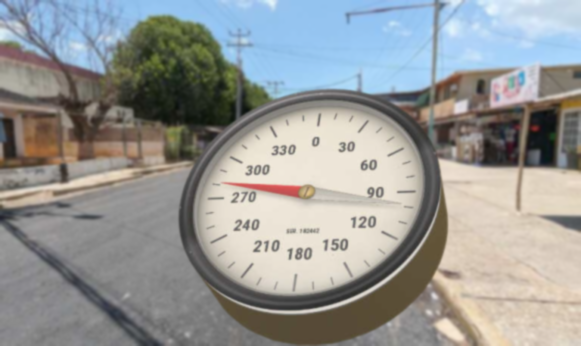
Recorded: 280,°
